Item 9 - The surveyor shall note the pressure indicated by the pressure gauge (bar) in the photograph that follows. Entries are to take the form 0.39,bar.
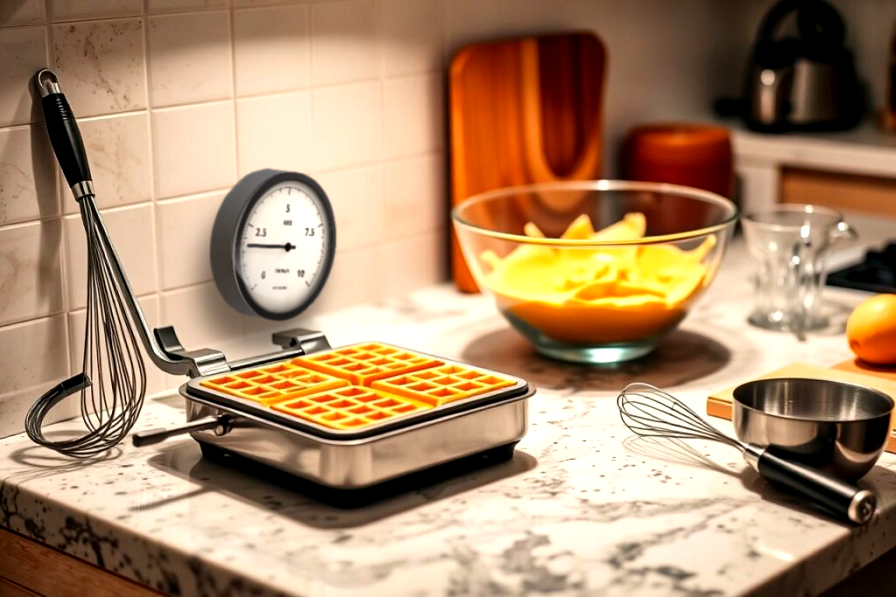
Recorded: 1.75,bar
